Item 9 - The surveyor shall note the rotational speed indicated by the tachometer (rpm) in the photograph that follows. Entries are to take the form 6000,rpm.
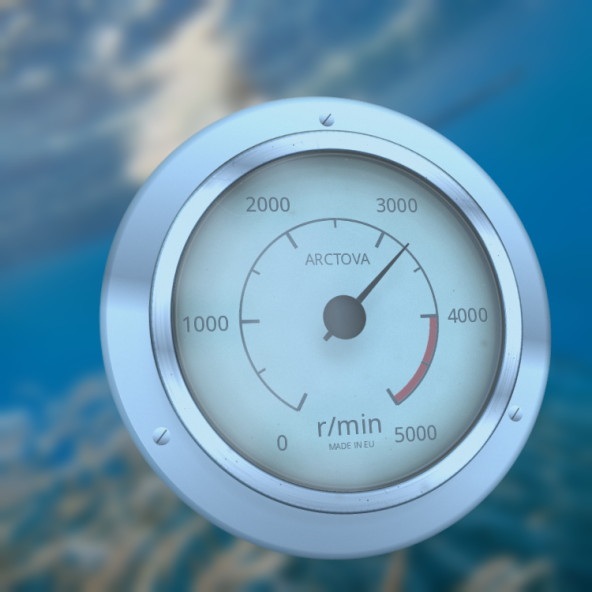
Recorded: 3250,rpm
